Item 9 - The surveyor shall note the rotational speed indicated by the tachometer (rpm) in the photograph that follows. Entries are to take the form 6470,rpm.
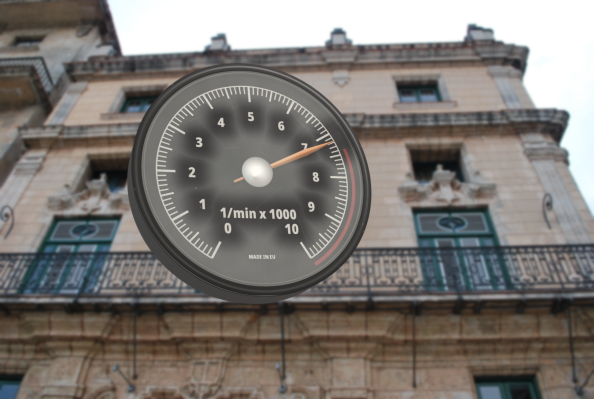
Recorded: 7200,rpm
